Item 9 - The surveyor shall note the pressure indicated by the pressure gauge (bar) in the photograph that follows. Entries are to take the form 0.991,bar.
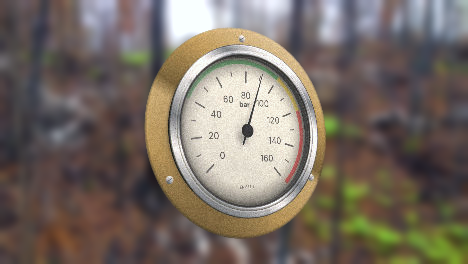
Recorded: 90,bar
